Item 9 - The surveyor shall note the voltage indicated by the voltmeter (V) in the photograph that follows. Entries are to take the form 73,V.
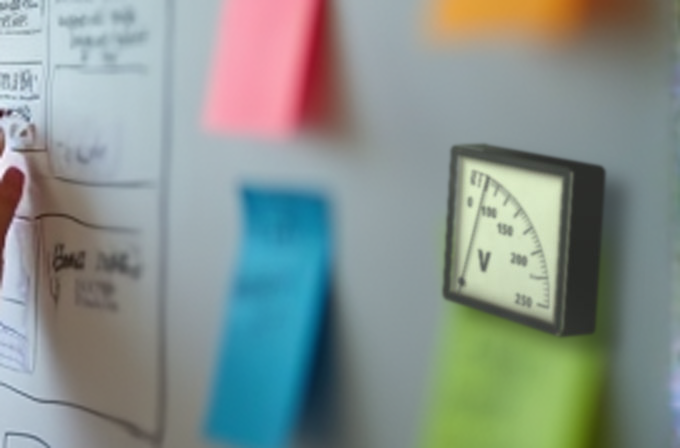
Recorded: 75,V
